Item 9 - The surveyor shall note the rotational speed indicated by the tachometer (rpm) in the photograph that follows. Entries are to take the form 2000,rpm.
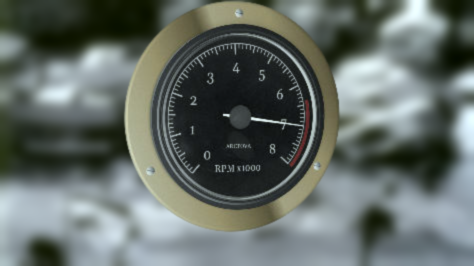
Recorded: 7000,rpm
